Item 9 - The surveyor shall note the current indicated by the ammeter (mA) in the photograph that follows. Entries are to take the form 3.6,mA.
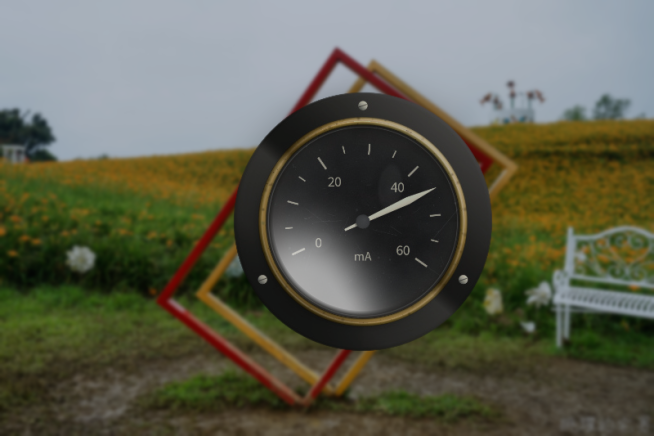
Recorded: 45,mA
